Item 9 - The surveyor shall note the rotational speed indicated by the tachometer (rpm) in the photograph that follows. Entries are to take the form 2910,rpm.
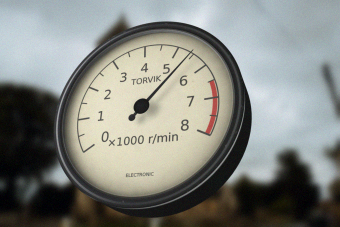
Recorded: 5500,rpm
